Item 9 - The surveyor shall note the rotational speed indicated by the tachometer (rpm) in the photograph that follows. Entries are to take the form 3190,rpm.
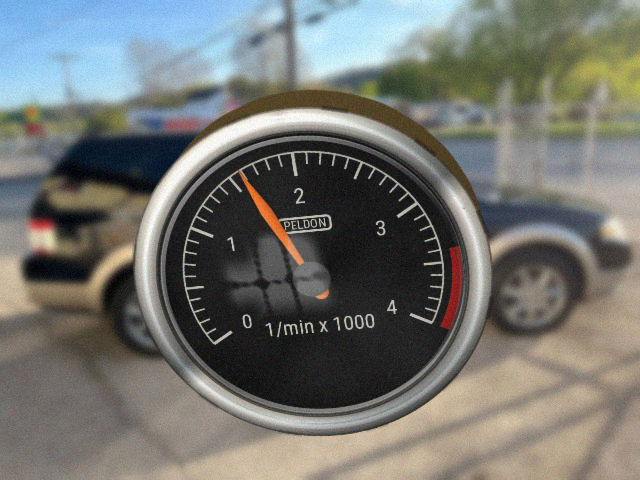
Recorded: 1600,rpm
